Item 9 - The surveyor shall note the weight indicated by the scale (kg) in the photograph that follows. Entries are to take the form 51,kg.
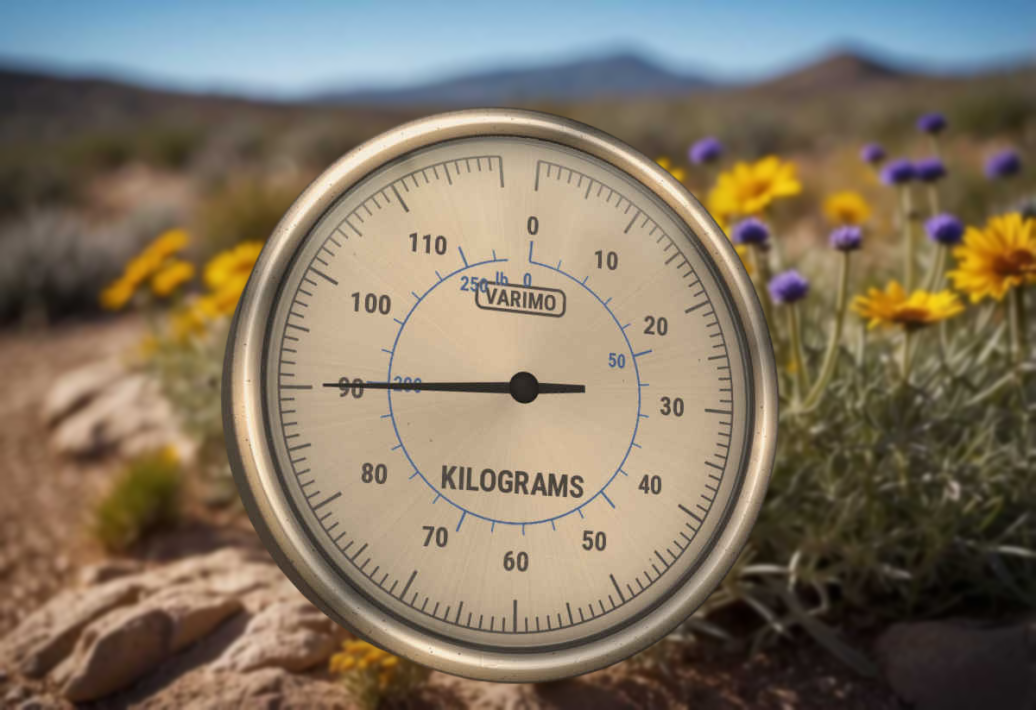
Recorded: 90,kg
